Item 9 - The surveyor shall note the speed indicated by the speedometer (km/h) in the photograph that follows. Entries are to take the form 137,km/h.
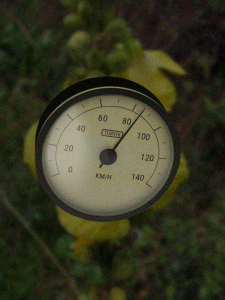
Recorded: 85,km/h
